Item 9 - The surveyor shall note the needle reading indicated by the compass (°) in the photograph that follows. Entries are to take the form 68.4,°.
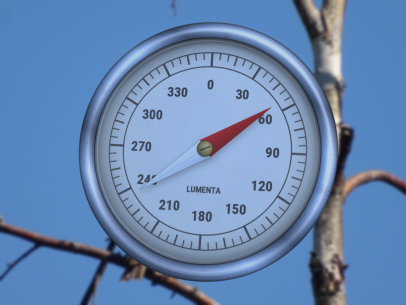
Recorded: 55,°
